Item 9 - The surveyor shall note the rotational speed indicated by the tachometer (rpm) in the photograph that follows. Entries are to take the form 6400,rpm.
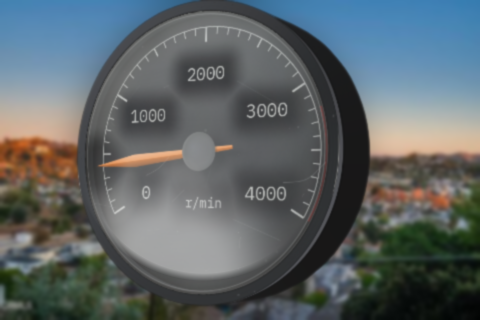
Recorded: 400,rpm
